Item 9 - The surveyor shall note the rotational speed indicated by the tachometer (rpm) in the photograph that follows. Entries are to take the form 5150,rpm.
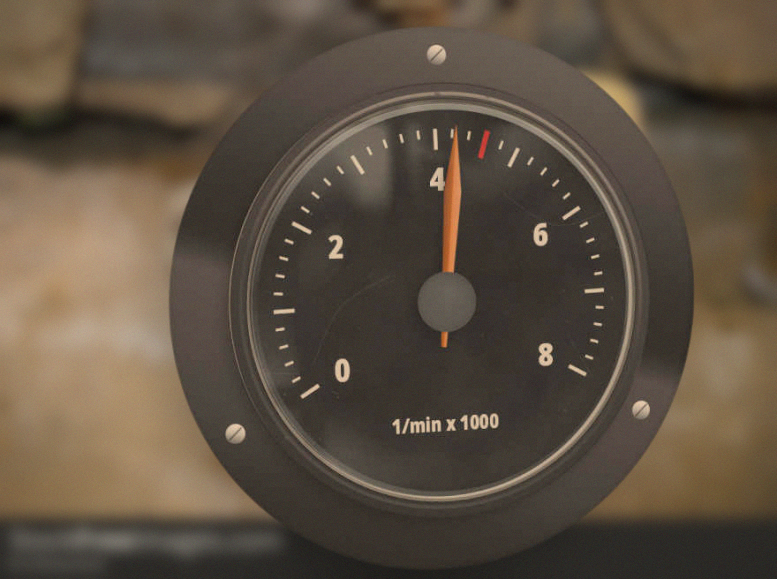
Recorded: 4200,rpm
